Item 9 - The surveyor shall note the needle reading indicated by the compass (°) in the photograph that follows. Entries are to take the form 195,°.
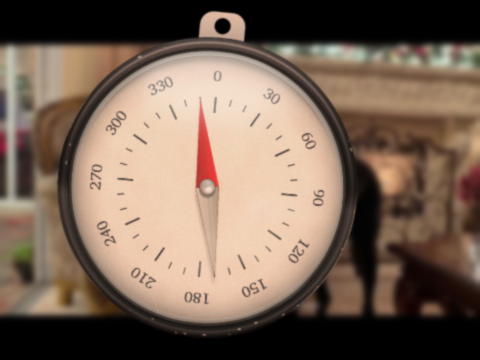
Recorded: 350,°
